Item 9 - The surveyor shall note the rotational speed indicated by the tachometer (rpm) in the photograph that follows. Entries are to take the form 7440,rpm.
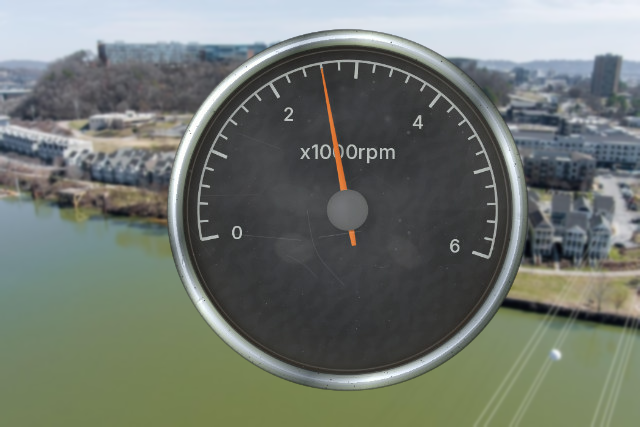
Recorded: 2600,rpm
